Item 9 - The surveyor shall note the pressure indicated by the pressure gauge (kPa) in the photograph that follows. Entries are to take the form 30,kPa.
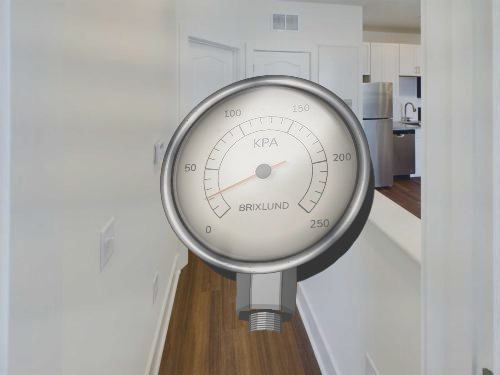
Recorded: 20,kPa
